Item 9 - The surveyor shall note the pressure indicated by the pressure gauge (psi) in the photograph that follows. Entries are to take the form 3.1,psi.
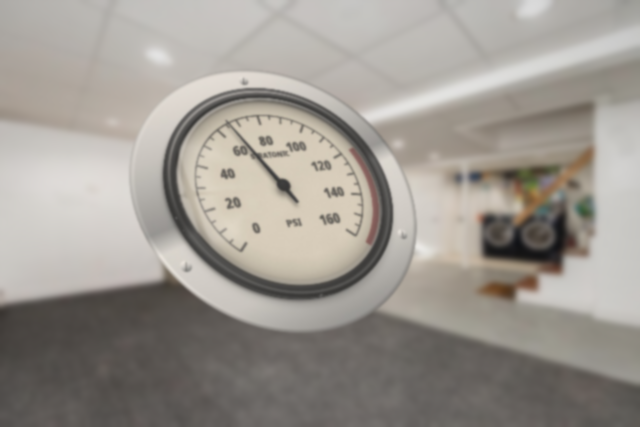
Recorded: 65,psi
